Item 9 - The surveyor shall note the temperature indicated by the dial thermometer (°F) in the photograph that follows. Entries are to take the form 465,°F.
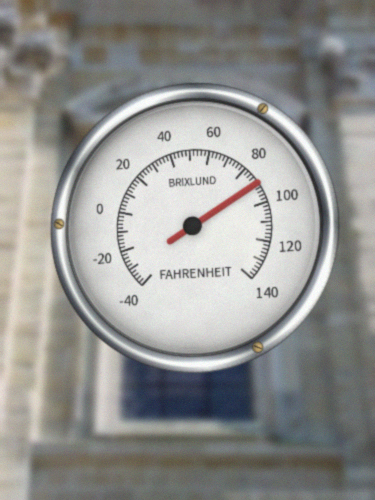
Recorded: 90,°F
